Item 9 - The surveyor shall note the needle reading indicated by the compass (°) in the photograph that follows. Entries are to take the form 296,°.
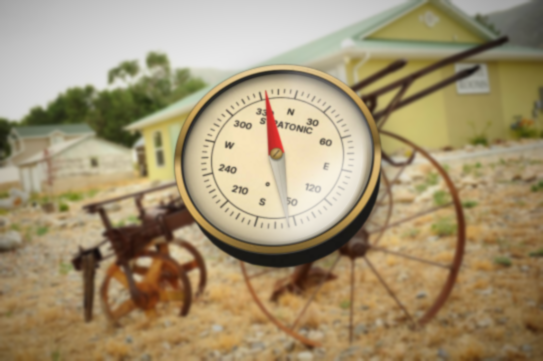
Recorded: 335,°
